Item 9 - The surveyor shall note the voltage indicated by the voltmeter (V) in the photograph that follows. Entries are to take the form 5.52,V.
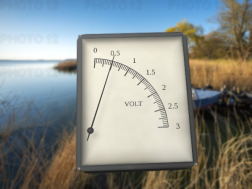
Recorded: 0.5,V
